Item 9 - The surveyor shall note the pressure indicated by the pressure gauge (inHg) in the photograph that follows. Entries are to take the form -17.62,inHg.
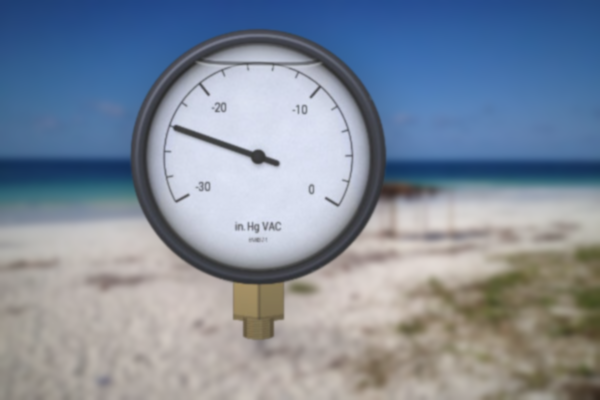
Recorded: -24,inHg
